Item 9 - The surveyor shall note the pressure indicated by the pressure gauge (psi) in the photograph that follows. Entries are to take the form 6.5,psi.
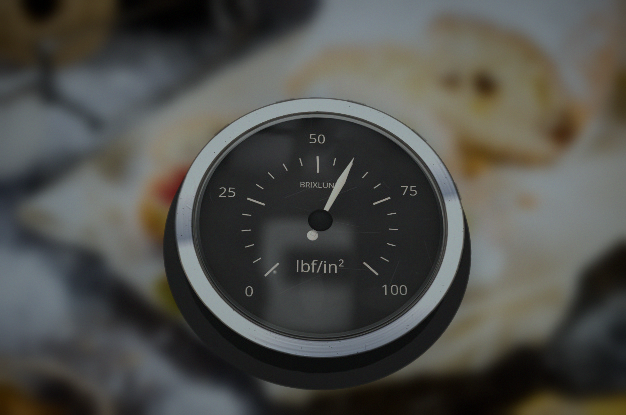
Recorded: 60,psi
